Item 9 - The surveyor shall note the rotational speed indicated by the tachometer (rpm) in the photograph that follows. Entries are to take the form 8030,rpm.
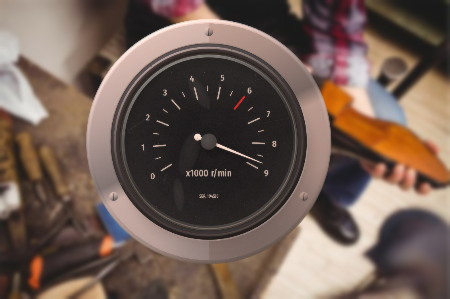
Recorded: 8750,rpm
